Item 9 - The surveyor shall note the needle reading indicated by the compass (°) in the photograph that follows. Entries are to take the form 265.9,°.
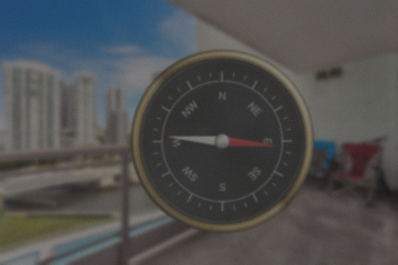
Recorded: 95,°
